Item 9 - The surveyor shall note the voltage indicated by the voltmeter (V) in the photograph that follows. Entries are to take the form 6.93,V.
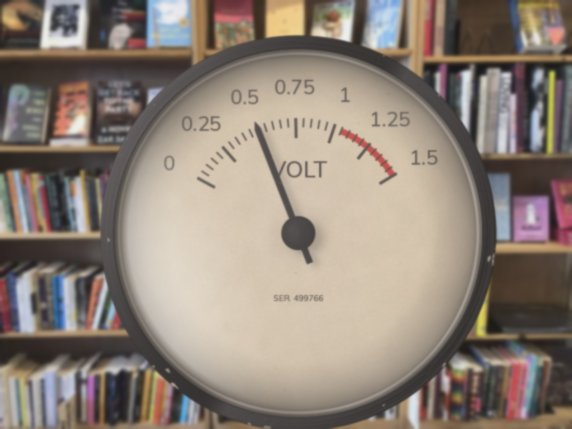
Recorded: 0.5,V
